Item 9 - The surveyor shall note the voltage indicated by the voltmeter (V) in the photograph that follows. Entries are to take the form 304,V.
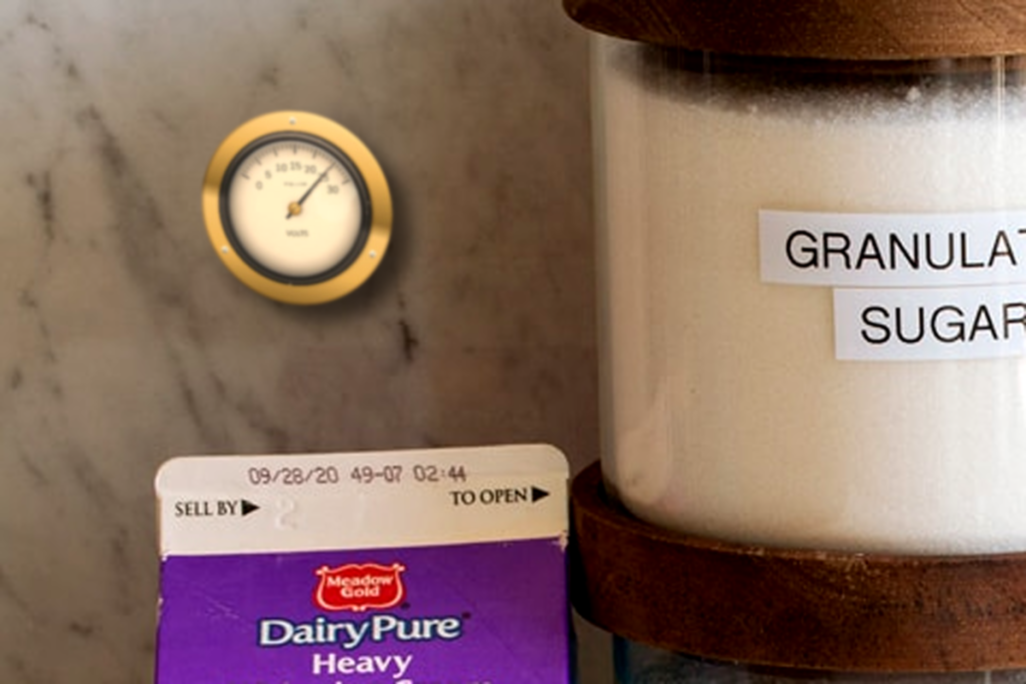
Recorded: 25,V
